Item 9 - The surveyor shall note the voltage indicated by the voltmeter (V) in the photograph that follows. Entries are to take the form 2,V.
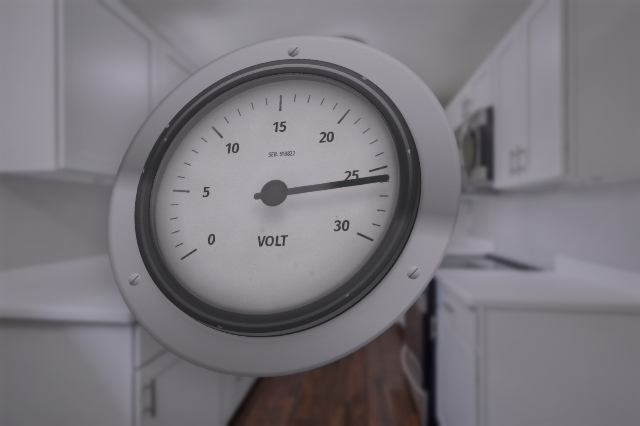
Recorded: 26,V
